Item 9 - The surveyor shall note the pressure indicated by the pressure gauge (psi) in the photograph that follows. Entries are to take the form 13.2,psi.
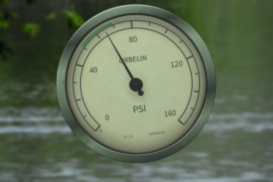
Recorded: 65,psi
